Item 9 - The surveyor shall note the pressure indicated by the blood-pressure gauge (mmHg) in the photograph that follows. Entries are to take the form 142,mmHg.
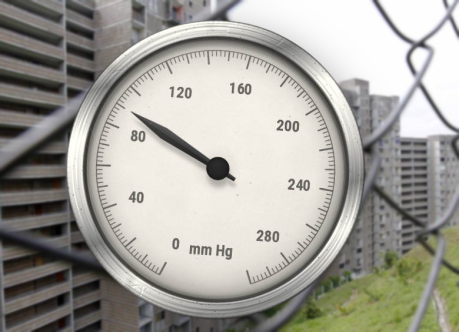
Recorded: 90,mmHg
